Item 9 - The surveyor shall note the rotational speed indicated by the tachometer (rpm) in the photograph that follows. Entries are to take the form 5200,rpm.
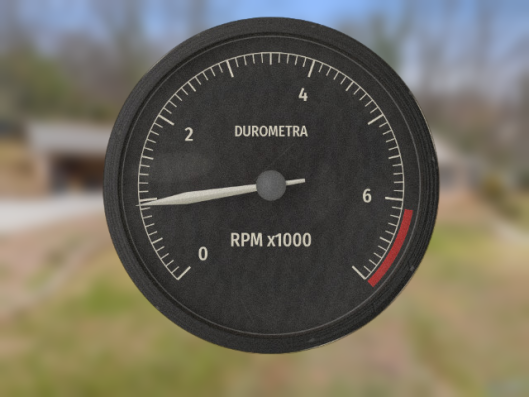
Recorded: 950,rpm
